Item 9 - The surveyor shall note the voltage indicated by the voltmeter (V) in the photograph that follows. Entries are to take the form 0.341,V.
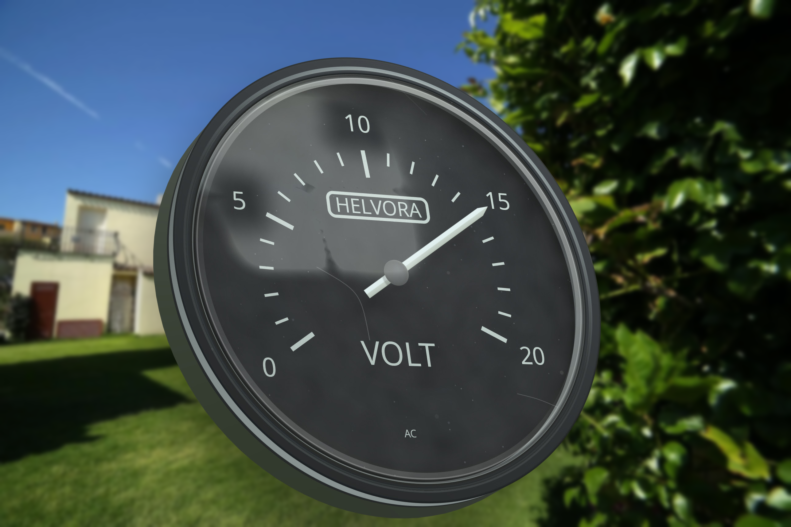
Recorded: 15,V
